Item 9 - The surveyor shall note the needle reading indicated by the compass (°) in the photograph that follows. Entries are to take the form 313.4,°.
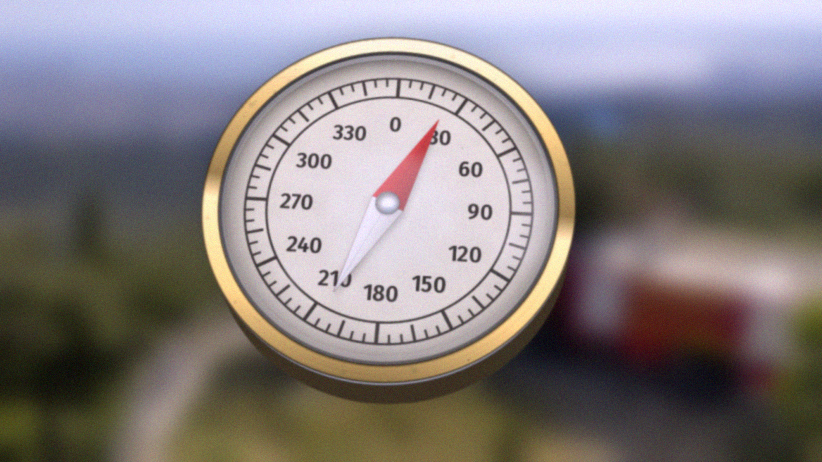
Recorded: 25,°
